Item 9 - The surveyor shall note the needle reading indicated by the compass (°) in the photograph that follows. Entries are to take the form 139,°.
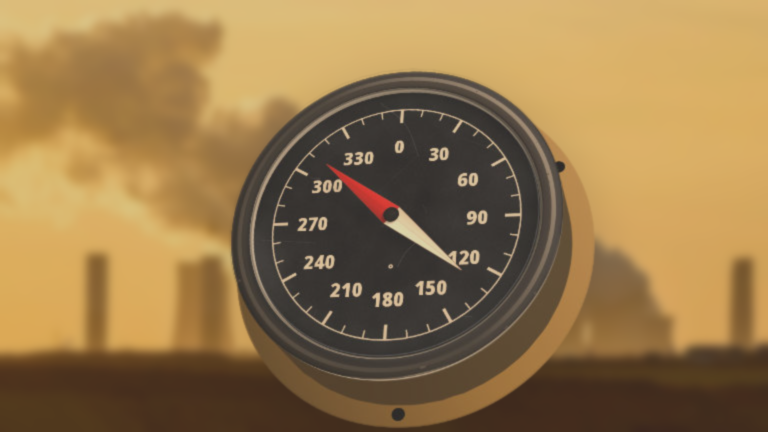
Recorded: 310,°
